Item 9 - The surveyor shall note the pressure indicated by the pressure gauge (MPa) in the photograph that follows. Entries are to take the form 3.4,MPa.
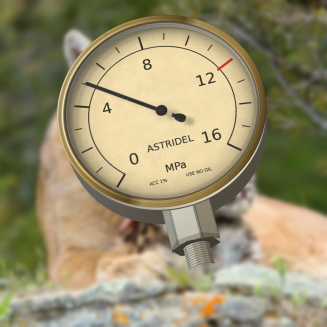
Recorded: 5,MPa
